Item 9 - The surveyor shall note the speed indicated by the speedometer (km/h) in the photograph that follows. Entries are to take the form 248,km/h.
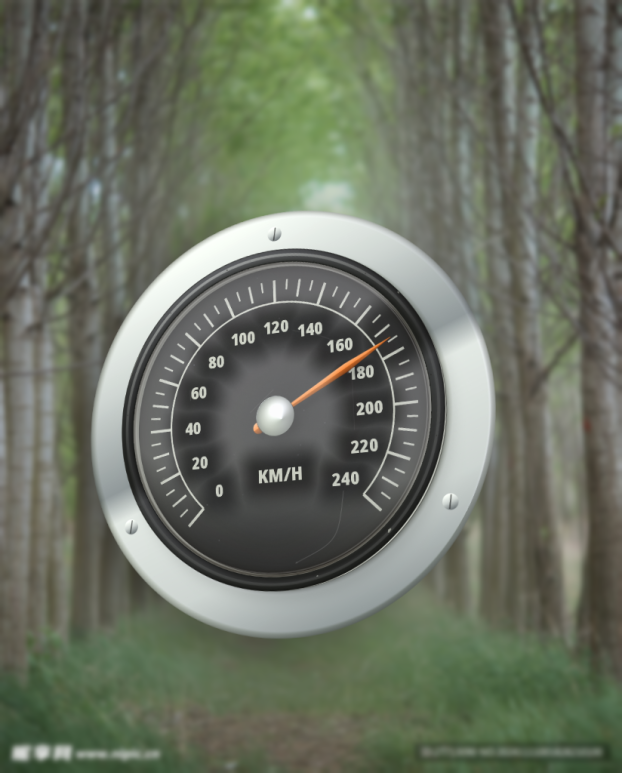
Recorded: 175,km/h
